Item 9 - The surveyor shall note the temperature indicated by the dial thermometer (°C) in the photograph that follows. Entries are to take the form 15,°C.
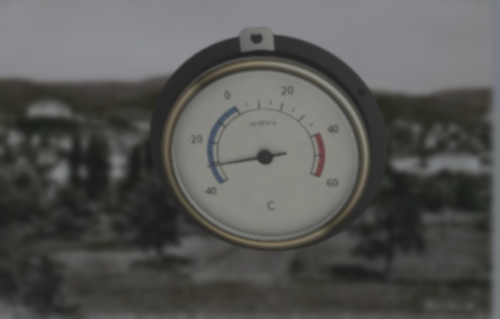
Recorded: -30,°C
